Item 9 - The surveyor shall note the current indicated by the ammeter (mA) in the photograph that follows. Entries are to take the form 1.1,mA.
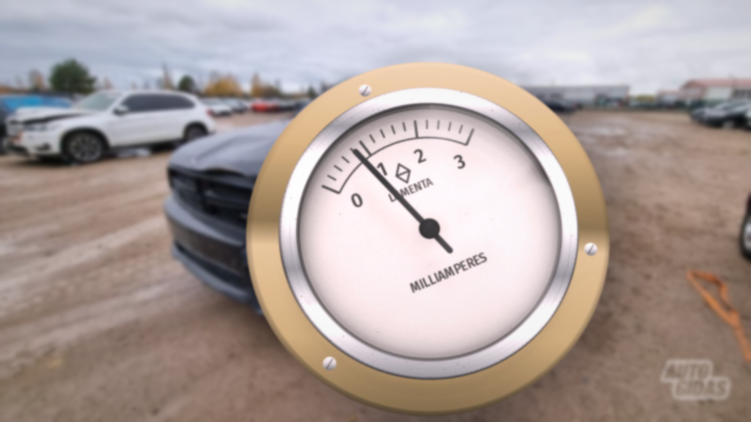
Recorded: 0.8,mA
